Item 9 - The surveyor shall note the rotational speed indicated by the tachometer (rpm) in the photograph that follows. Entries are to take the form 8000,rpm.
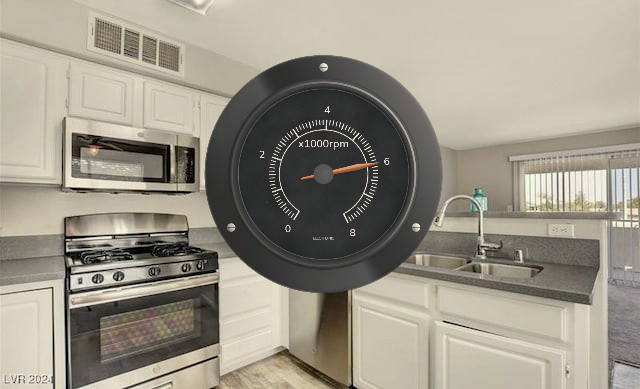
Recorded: 6000,rpm
